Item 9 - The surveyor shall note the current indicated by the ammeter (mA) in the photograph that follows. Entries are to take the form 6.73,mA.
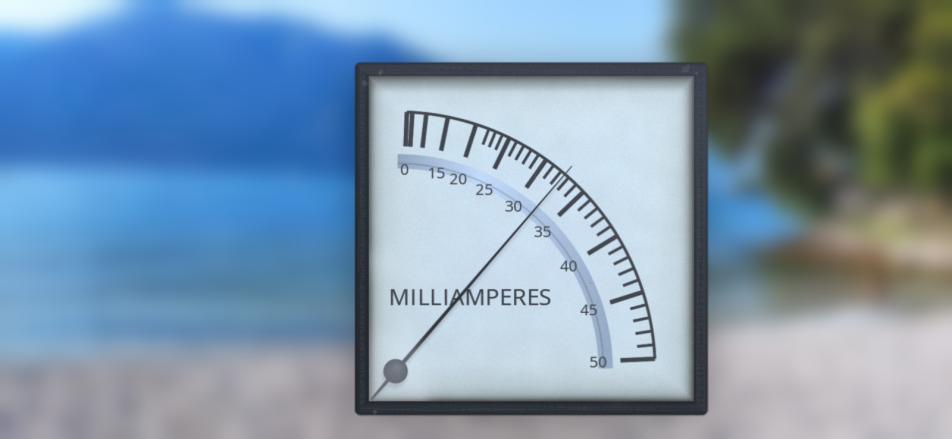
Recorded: 32.5,mA
